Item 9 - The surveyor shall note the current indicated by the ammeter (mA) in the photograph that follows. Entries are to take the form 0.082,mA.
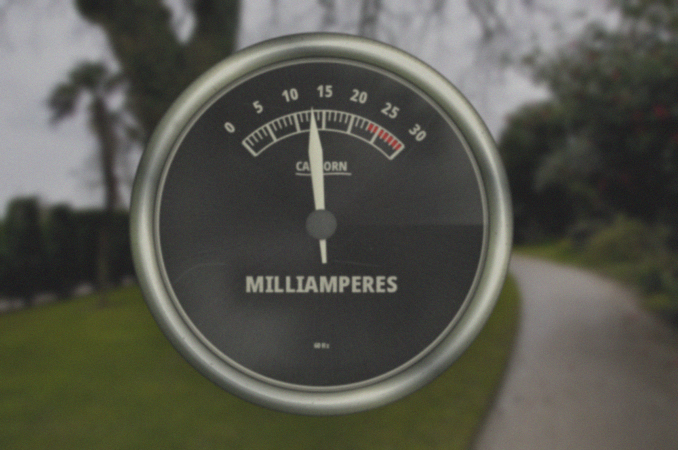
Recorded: 13,mA
